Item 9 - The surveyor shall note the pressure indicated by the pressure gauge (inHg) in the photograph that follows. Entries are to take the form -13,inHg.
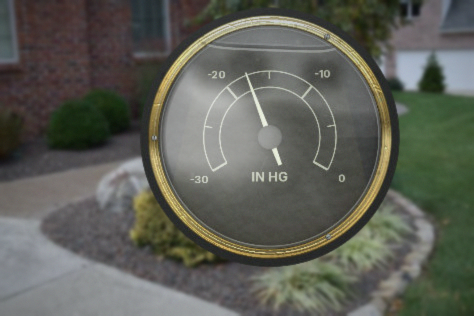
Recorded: -17.5,inHg
